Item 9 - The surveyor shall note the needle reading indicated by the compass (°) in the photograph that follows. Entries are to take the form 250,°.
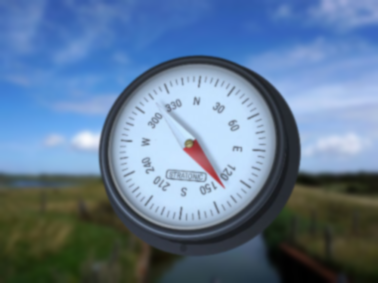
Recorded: 135,°
